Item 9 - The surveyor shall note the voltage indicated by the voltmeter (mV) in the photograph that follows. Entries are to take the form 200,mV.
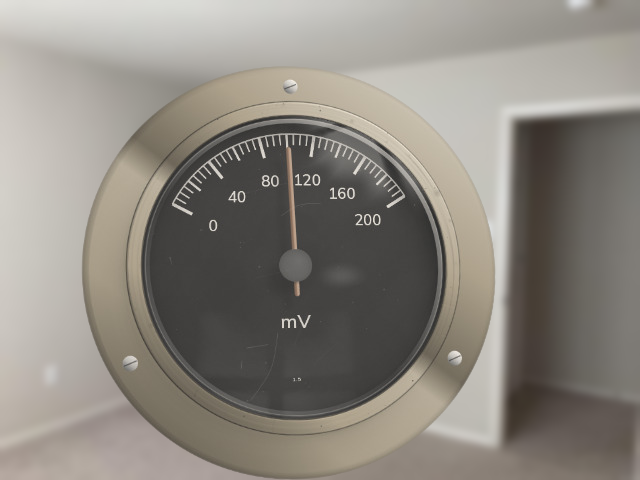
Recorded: 100,mV
